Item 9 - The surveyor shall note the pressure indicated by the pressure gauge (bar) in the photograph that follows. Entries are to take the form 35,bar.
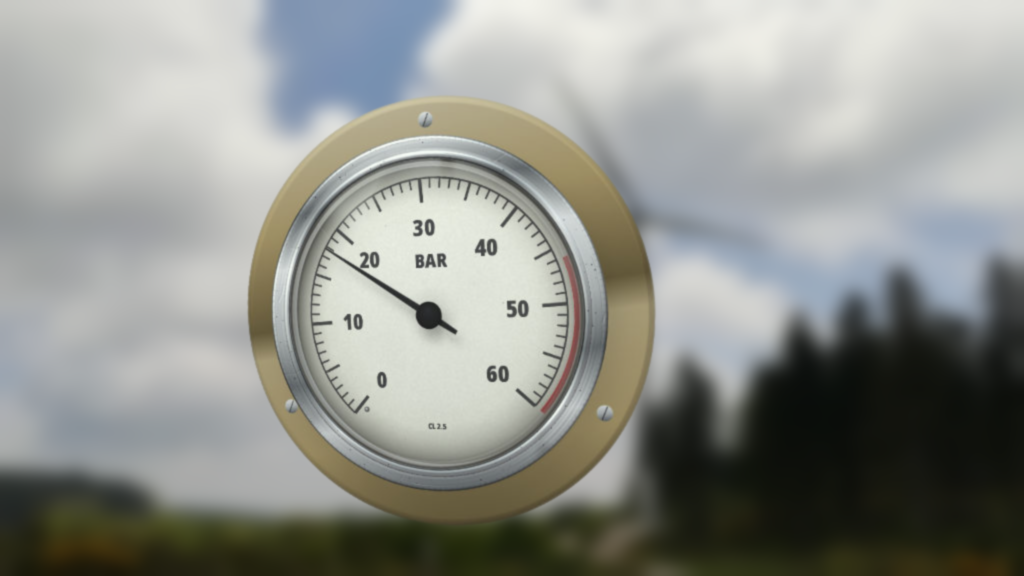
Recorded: 18,bar
